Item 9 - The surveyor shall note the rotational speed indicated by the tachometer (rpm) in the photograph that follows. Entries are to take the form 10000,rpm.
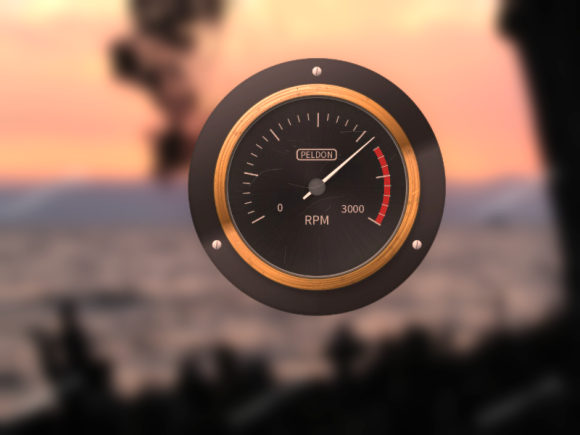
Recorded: 2100,rpm
